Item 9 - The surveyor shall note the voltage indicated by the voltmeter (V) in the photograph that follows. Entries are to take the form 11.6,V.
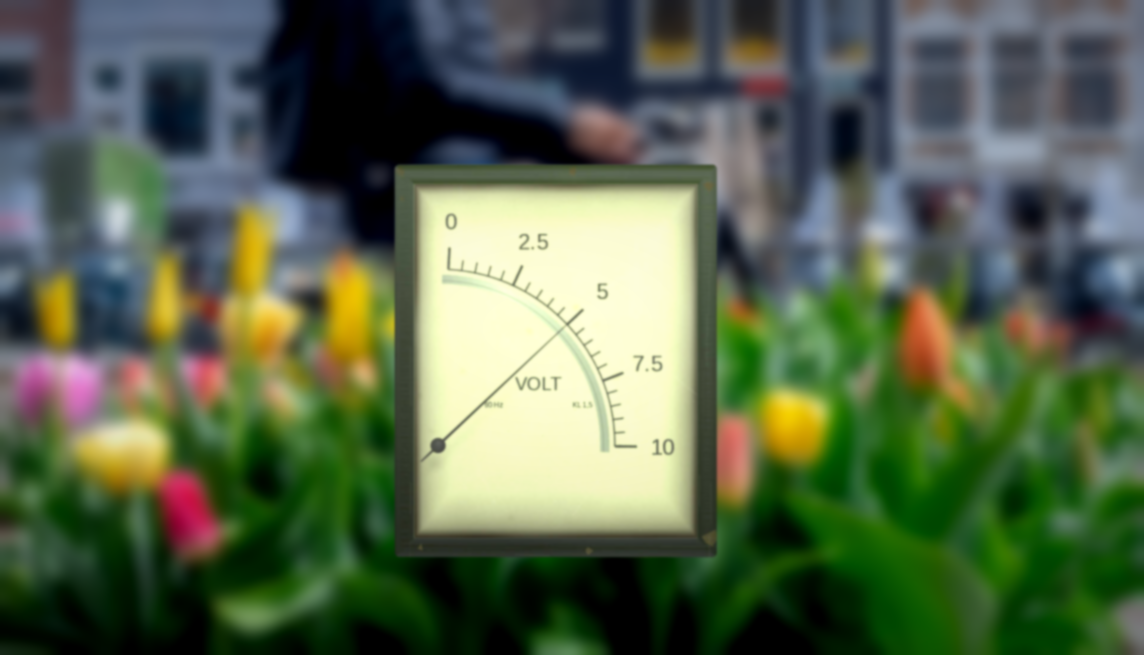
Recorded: 5,V
